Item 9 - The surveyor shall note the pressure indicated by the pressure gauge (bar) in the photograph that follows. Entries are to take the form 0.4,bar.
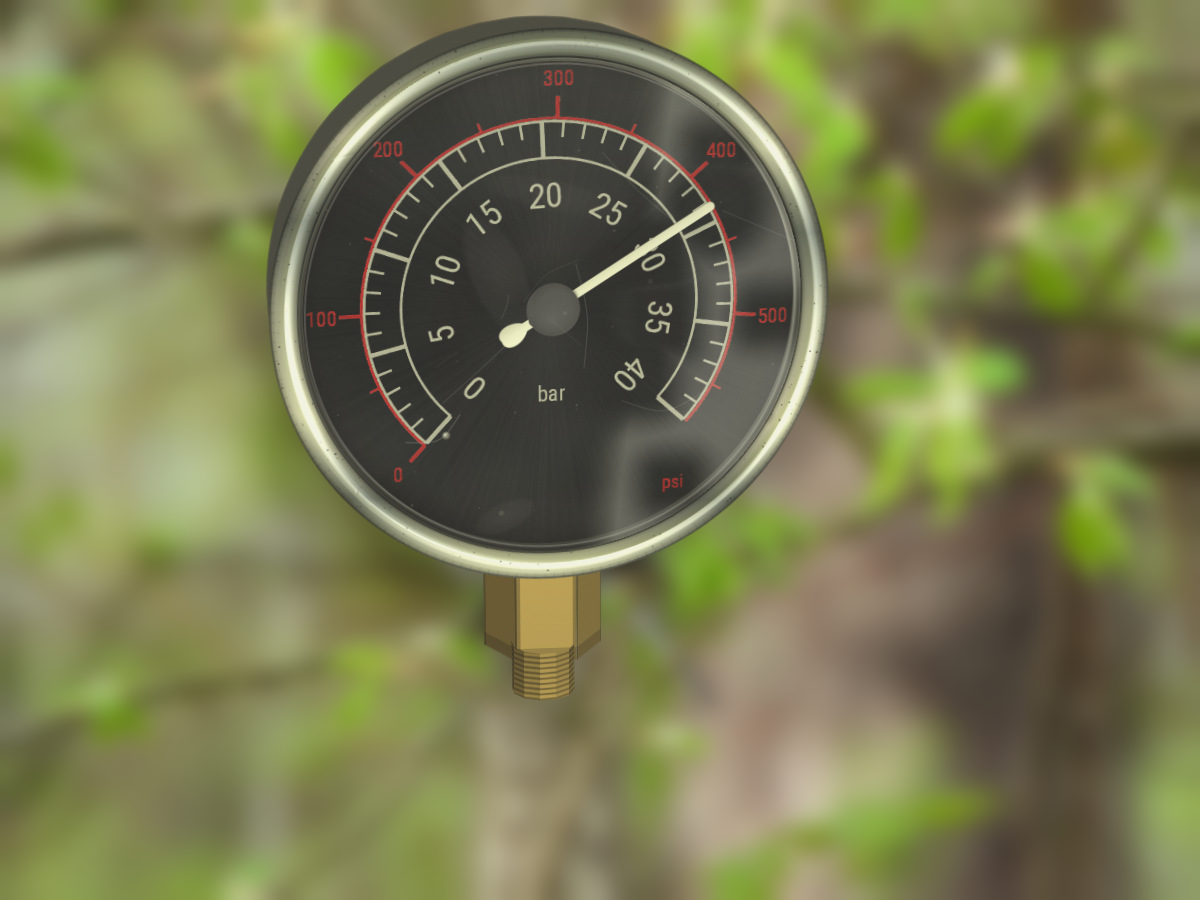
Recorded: 29,bar
